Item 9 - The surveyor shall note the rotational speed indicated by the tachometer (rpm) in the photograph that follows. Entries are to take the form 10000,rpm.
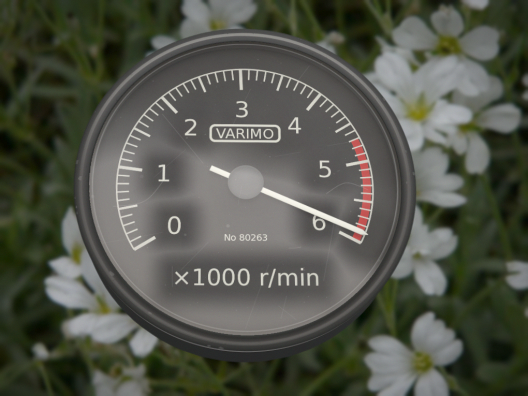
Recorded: 5900,rpm
